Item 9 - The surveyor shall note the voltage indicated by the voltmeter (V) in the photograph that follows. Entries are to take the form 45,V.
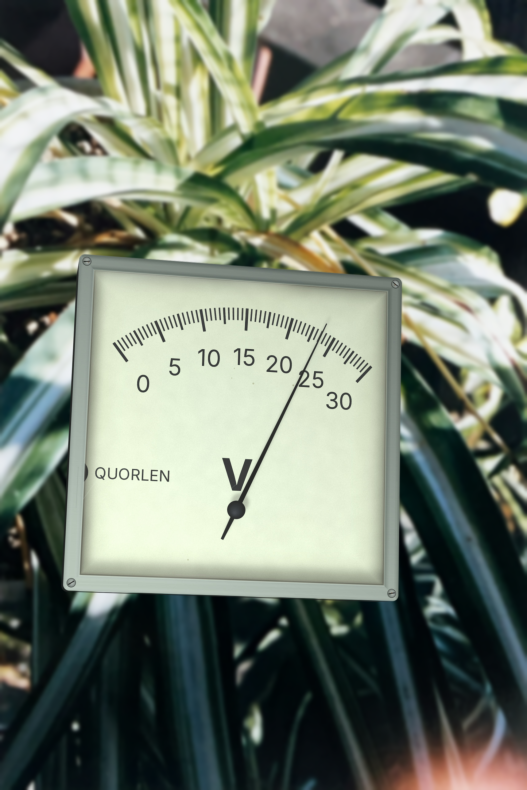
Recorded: 23.5,V
